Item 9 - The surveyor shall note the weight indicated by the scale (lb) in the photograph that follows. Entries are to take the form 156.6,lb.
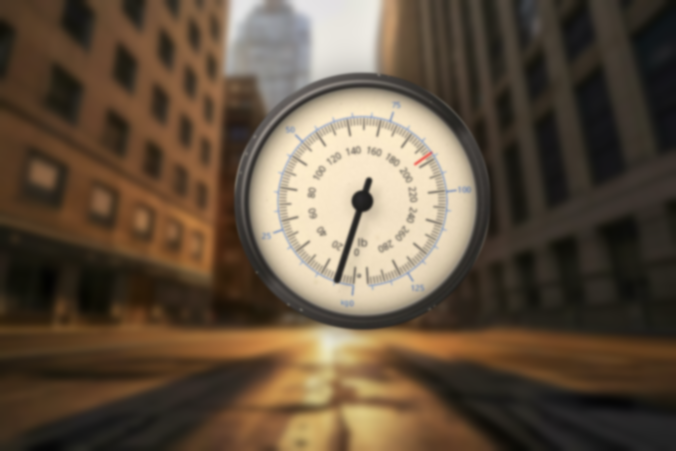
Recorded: 10,lb
